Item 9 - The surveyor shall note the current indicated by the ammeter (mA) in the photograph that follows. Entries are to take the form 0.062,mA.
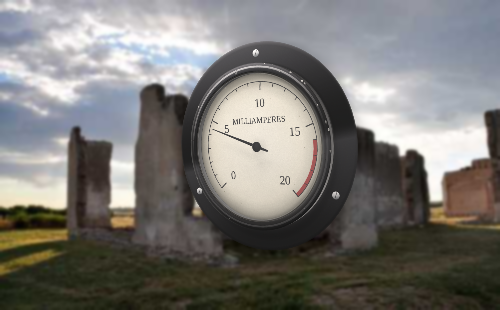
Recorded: 4.5,mA
